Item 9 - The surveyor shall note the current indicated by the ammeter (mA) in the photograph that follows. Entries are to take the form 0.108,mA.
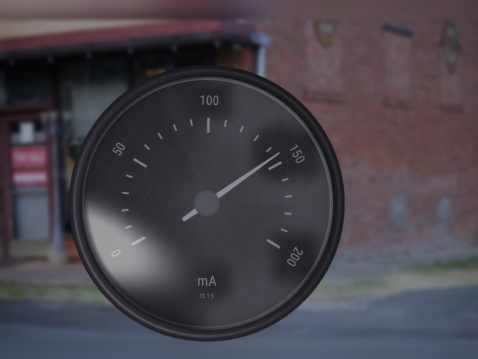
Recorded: 145,mA
